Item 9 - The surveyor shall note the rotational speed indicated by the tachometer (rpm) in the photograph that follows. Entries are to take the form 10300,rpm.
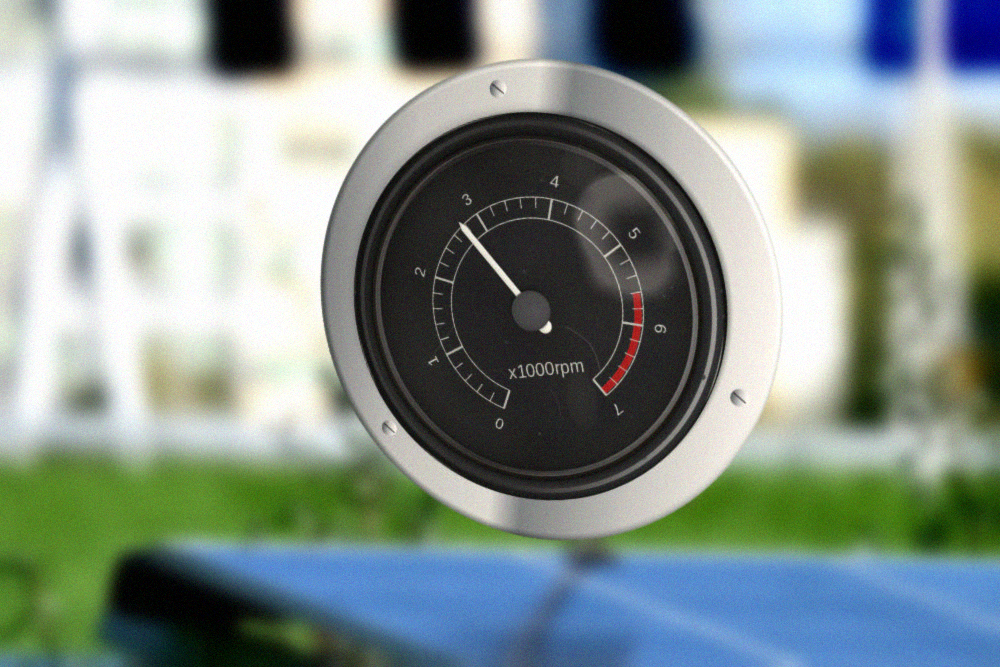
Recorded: 2800,rpm
